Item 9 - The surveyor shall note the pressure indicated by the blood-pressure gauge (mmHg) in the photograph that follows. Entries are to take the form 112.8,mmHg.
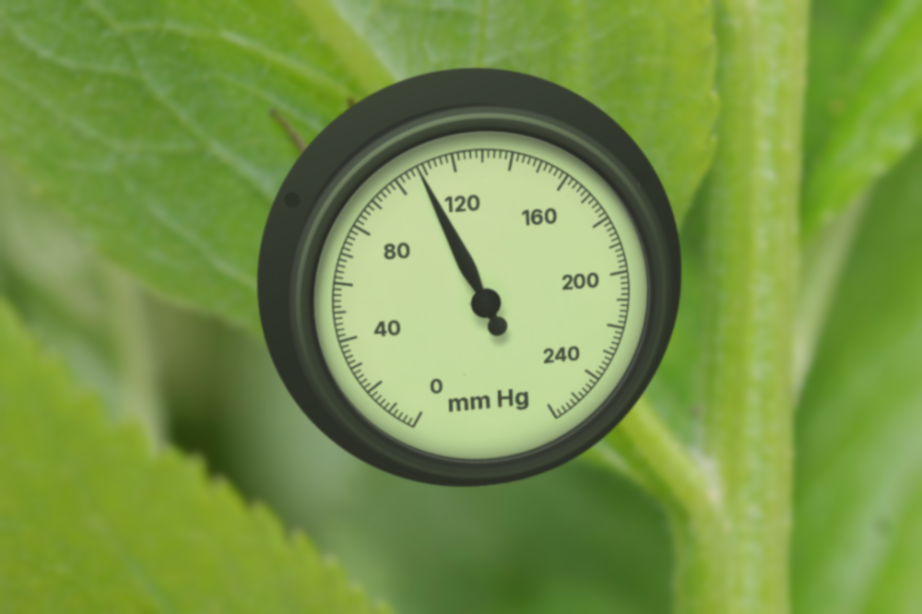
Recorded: 108,mmHg
